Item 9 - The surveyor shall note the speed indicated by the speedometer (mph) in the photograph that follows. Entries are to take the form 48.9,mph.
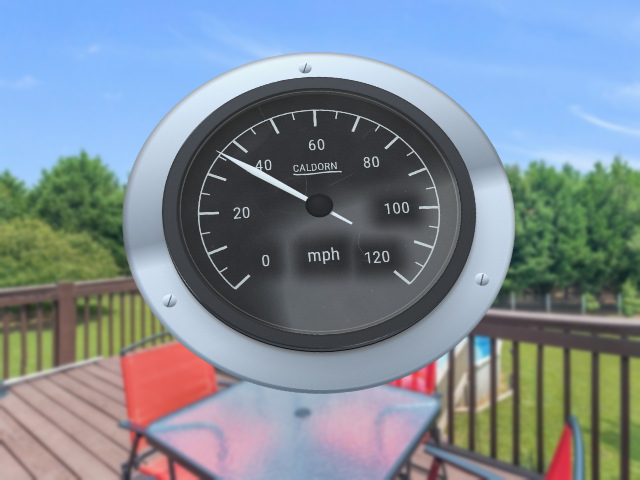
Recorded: 35,mph
